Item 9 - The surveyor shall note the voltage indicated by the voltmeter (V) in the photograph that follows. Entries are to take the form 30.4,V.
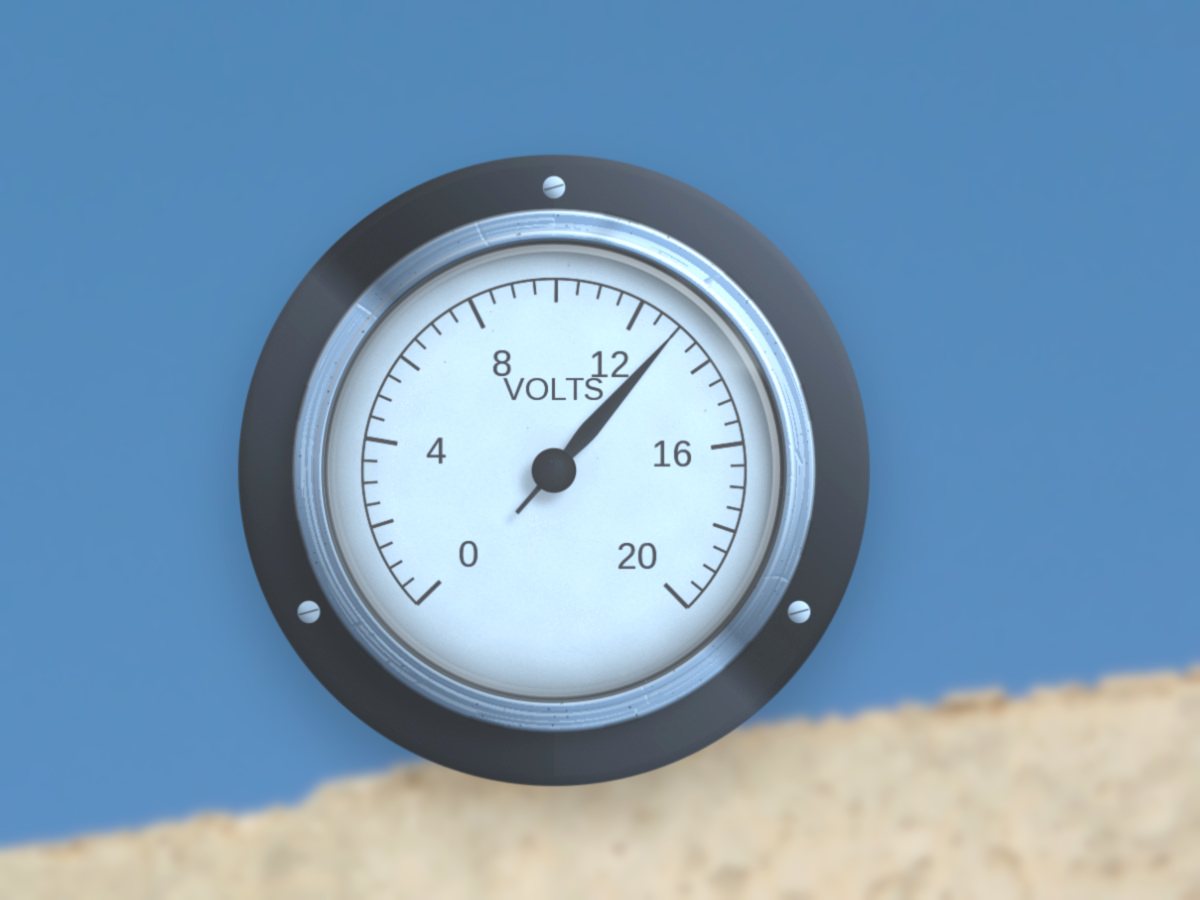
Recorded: 13,V
